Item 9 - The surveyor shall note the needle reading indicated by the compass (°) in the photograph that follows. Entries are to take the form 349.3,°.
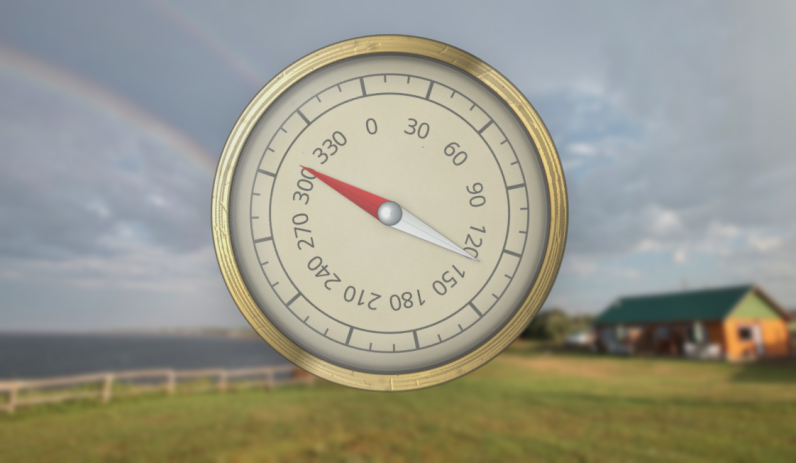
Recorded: 310,°
